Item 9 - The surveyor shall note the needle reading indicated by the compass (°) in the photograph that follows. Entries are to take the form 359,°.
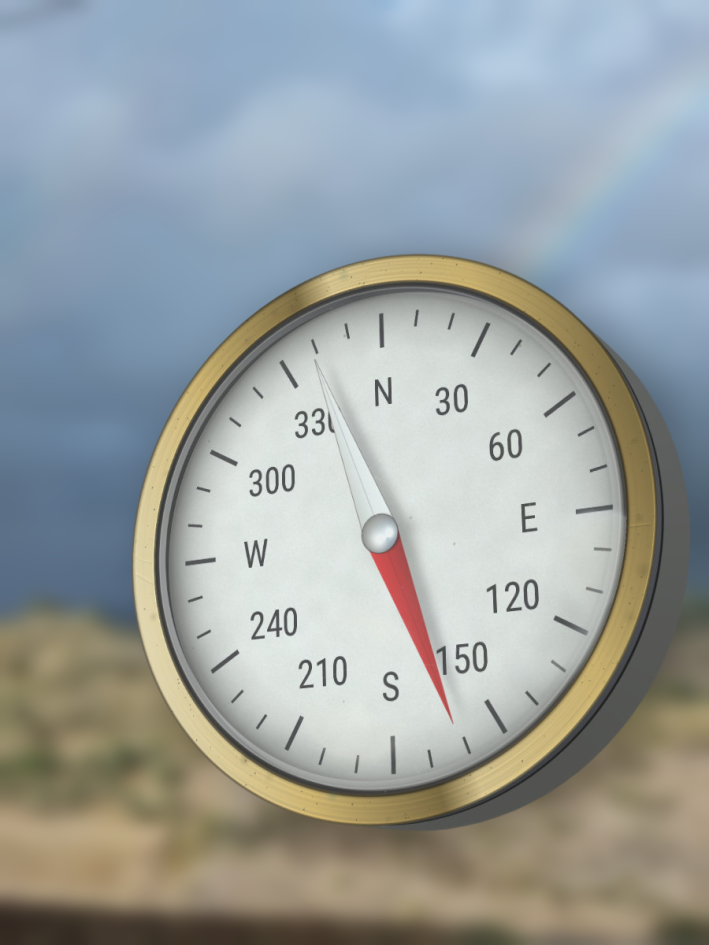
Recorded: 160,°
